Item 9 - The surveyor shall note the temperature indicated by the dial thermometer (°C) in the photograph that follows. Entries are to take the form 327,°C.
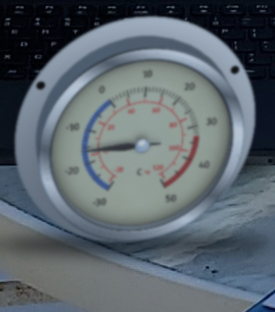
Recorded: -15,°C
